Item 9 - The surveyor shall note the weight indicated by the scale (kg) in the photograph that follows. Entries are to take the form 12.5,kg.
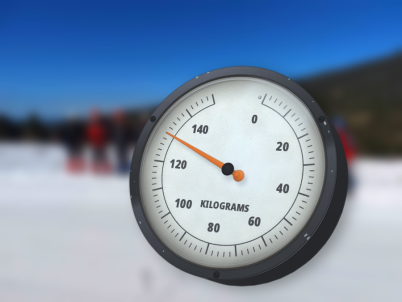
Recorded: 130,kg
